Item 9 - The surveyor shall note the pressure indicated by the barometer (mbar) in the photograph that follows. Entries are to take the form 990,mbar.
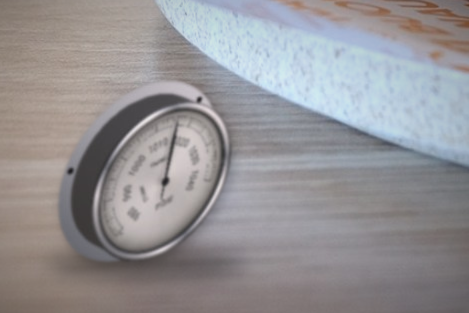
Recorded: 1015,mbar
